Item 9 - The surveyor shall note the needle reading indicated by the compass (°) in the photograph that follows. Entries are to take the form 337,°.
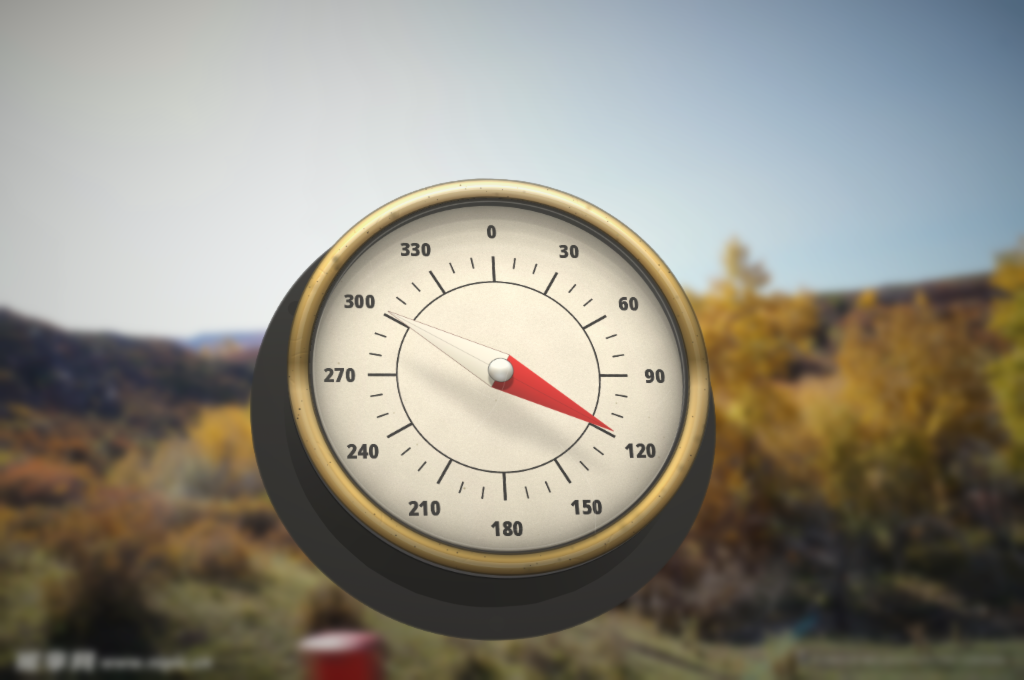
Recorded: 120,°
